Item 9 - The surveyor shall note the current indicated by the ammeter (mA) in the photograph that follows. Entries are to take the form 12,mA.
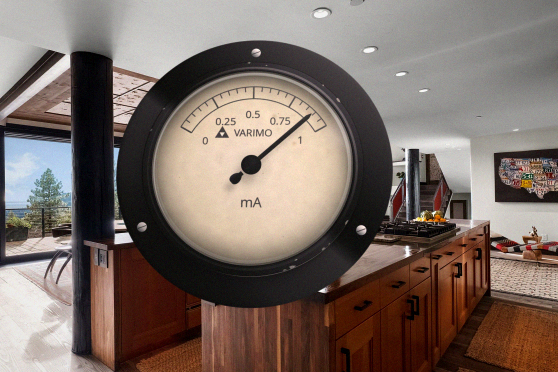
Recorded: 0.9,mA
